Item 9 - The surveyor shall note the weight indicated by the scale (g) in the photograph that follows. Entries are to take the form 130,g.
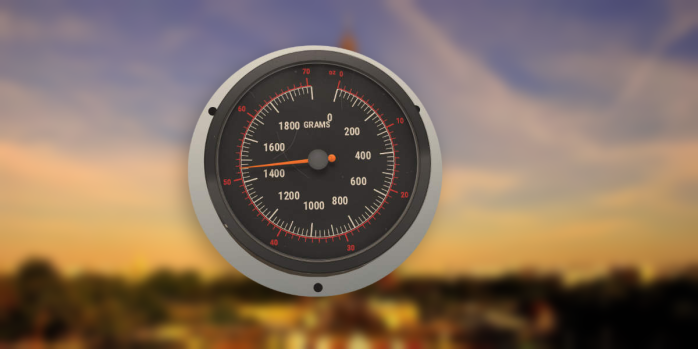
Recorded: 1460,g
